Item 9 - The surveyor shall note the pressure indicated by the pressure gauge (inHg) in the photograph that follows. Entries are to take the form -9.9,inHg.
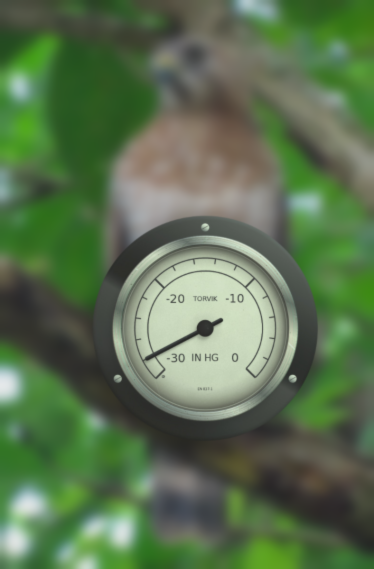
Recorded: -28,inHg
